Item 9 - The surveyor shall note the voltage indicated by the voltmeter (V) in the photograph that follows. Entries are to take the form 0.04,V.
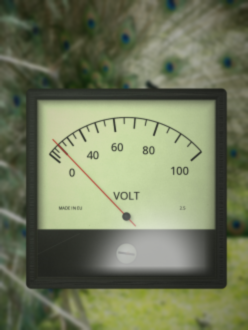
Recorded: 20,V
